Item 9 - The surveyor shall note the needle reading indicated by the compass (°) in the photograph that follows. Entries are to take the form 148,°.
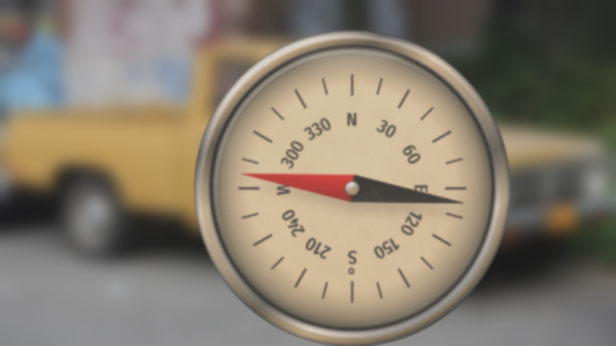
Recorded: 277.5,°
